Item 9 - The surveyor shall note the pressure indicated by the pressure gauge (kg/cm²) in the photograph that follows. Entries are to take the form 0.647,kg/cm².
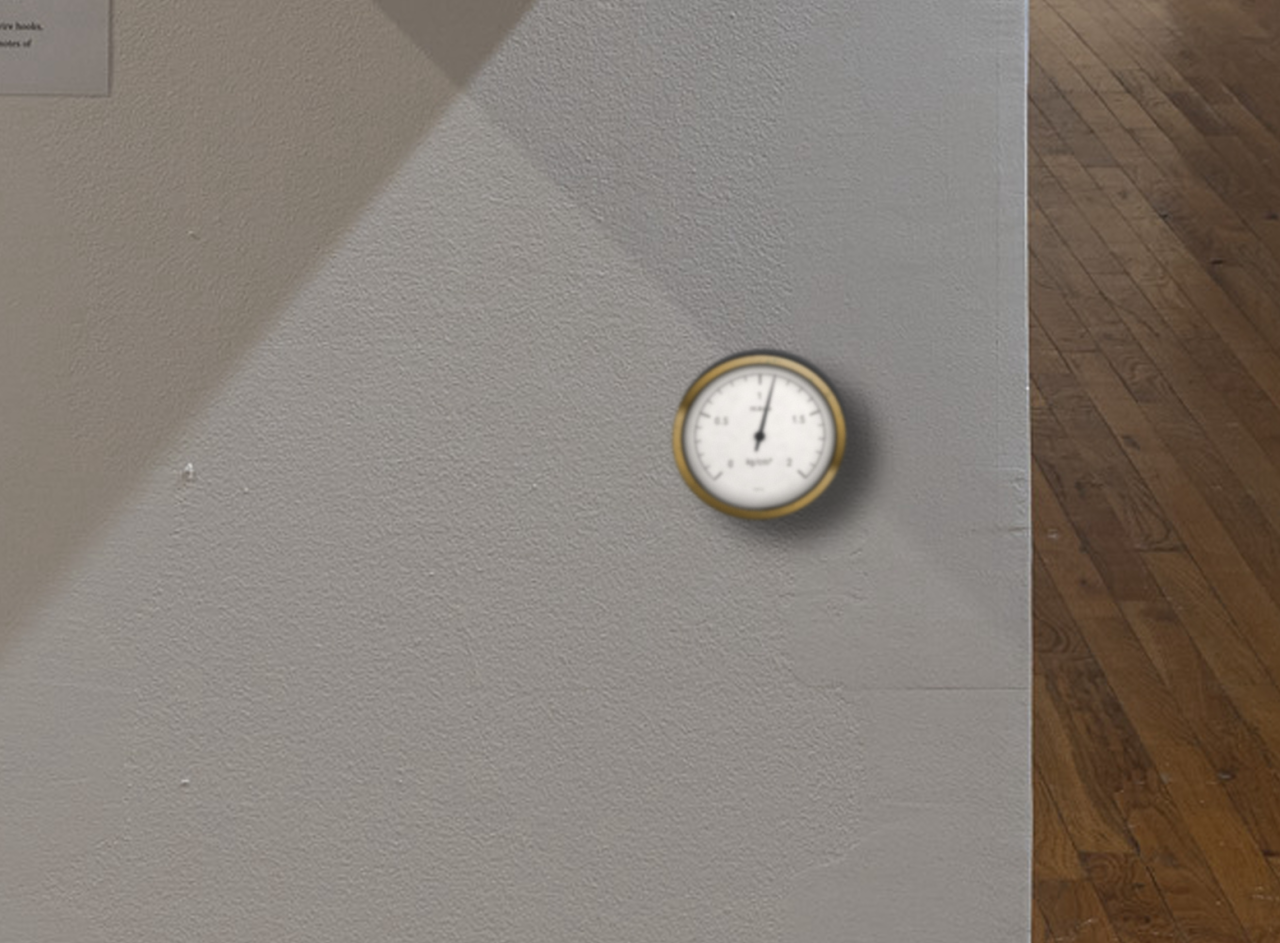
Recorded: 1.1,kg/cm²
